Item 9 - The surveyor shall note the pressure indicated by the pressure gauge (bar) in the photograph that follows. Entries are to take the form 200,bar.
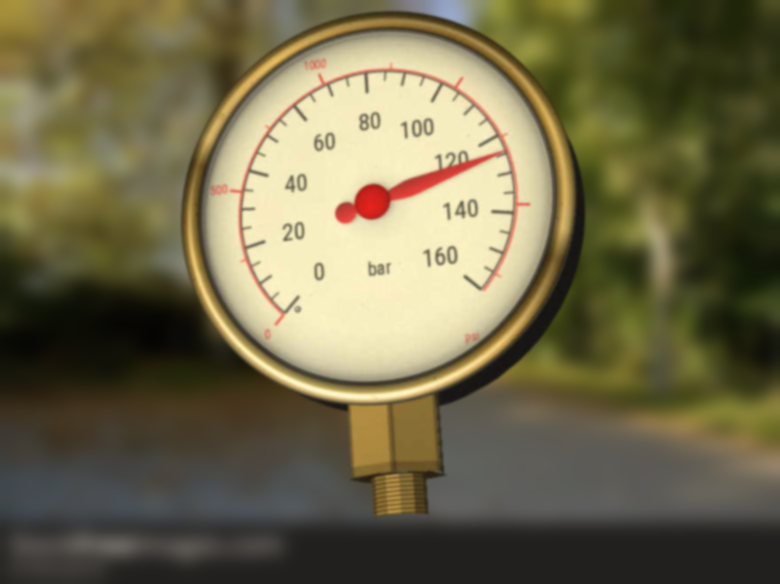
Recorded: 125,bar
